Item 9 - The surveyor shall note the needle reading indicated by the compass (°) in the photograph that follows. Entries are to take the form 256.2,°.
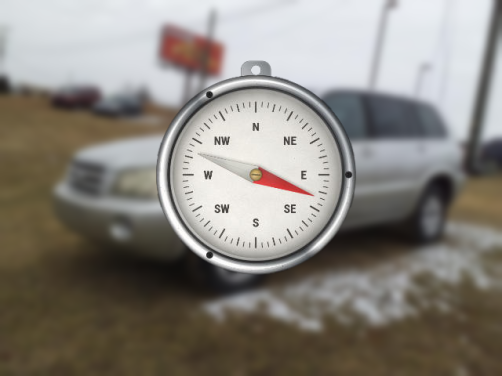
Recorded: 110,°
